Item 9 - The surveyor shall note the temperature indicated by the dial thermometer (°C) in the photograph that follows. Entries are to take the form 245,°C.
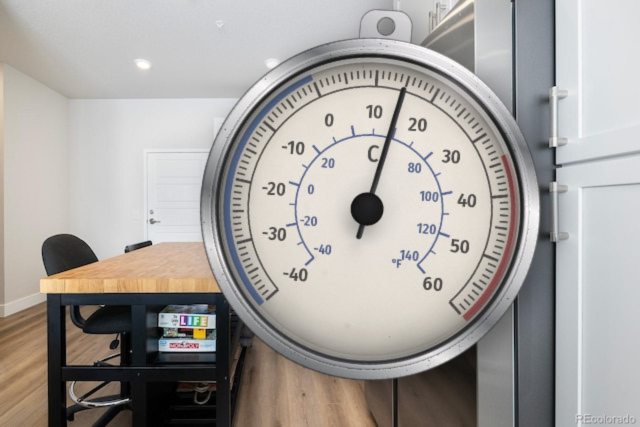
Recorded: 15,°C
